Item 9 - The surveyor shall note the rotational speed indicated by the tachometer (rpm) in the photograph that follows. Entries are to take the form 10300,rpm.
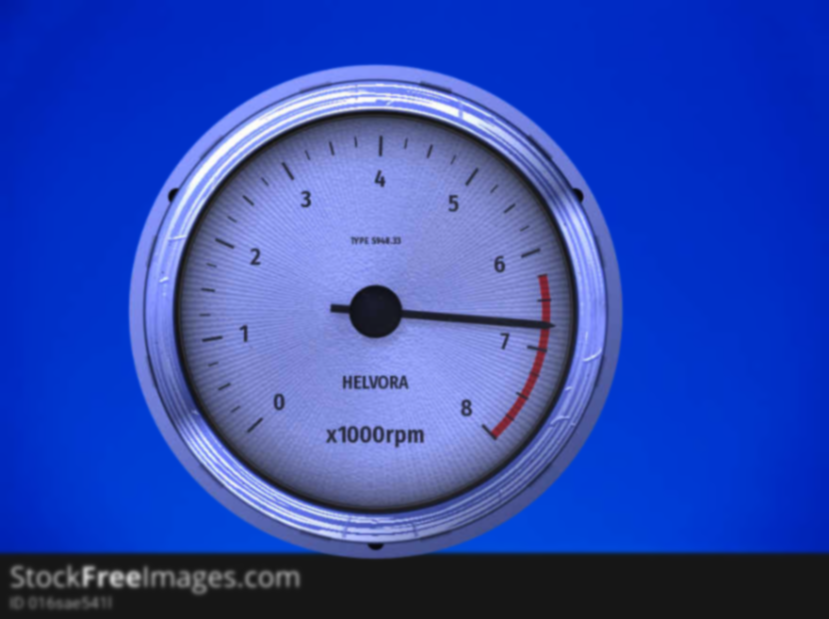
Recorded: 6750,rpm
